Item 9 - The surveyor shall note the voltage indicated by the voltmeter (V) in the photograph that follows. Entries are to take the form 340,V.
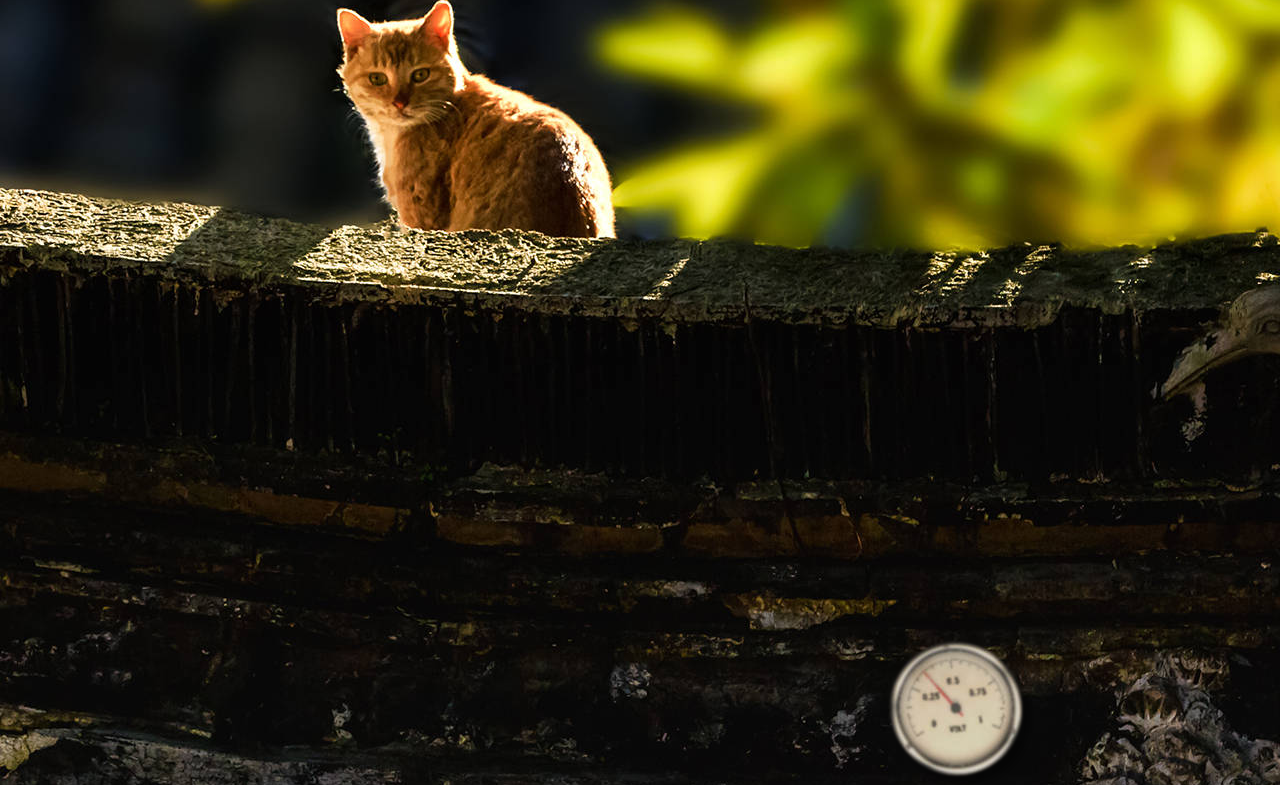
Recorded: 0.35,V
